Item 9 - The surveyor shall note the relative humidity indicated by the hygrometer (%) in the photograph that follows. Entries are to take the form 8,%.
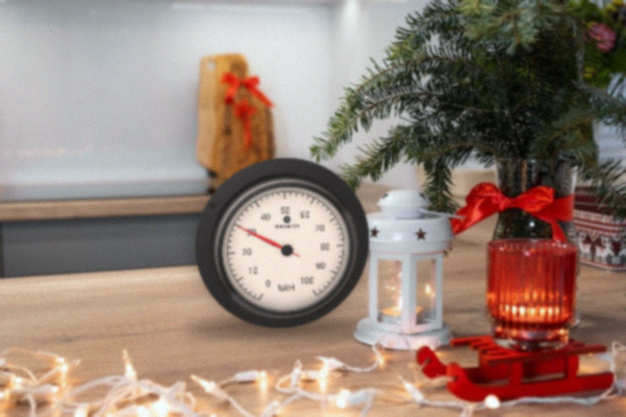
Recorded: 30,%
